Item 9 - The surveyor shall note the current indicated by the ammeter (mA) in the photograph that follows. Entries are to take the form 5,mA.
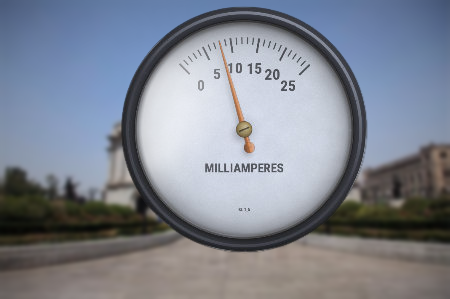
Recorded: 8,mA
